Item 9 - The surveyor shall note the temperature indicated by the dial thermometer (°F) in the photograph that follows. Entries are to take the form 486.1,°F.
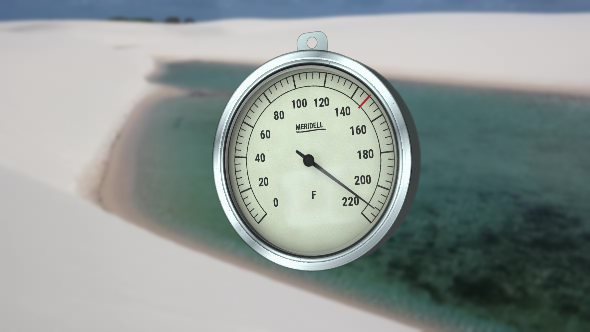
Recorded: 212,°F
